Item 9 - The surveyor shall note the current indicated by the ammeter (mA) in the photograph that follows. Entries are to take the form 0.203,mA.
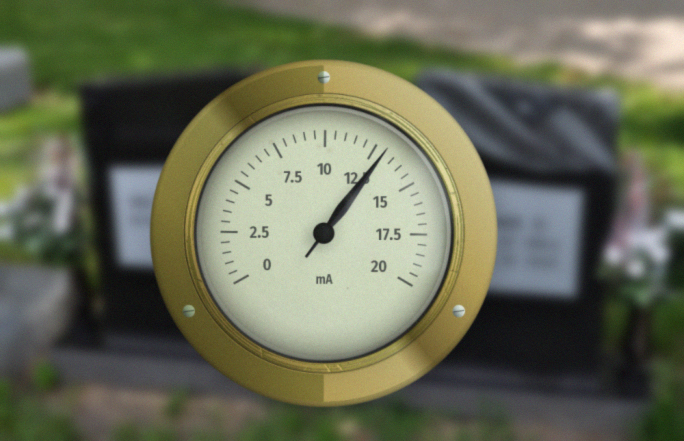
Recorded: 13,mA
